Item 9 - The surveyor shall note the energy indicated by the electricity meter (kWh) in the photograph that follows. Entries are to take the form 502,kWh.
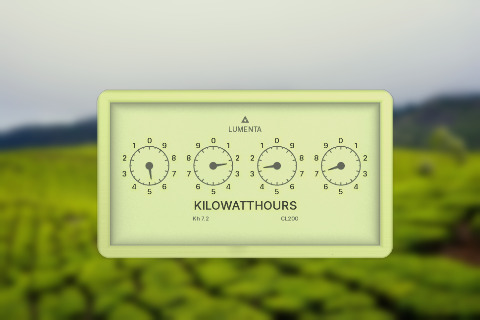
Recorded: 5227,kWh
